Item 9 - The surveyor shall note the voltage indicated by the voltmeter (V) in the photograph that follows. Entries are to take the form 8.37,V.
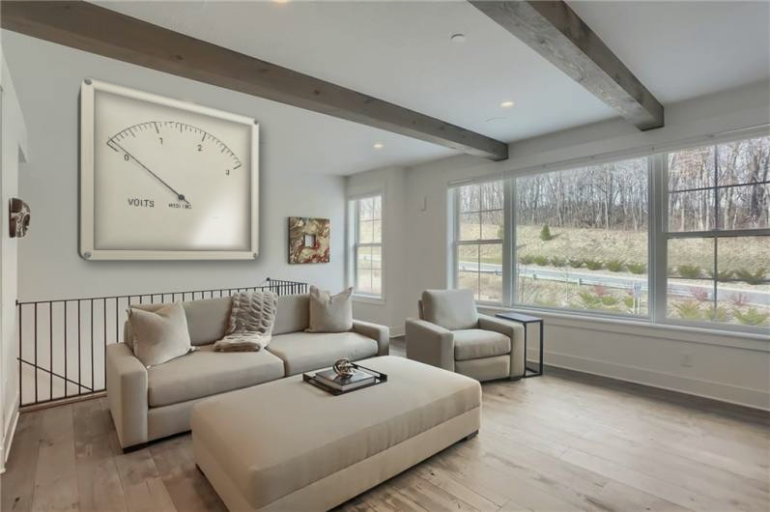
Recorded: 0.1,V
